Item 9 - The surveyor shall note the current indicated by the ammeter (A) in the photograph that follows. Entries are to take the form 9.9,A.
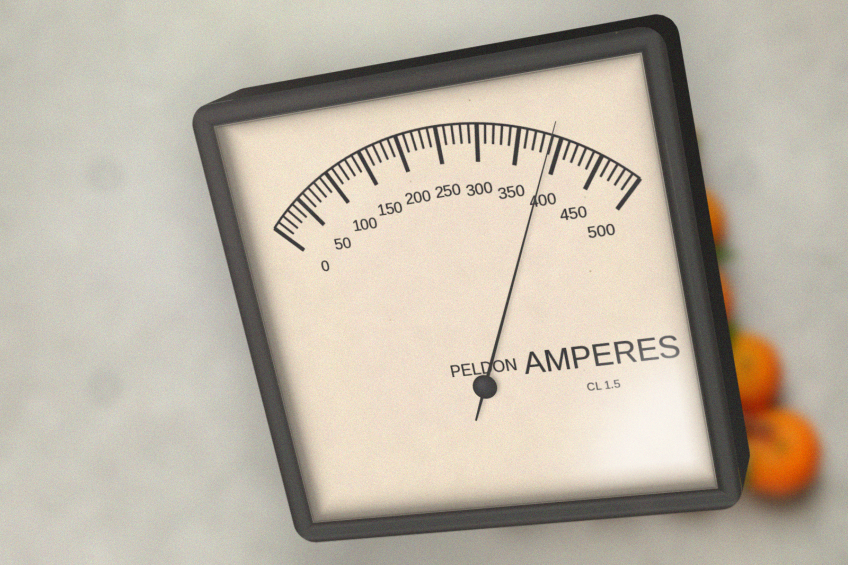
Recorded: 390,A
